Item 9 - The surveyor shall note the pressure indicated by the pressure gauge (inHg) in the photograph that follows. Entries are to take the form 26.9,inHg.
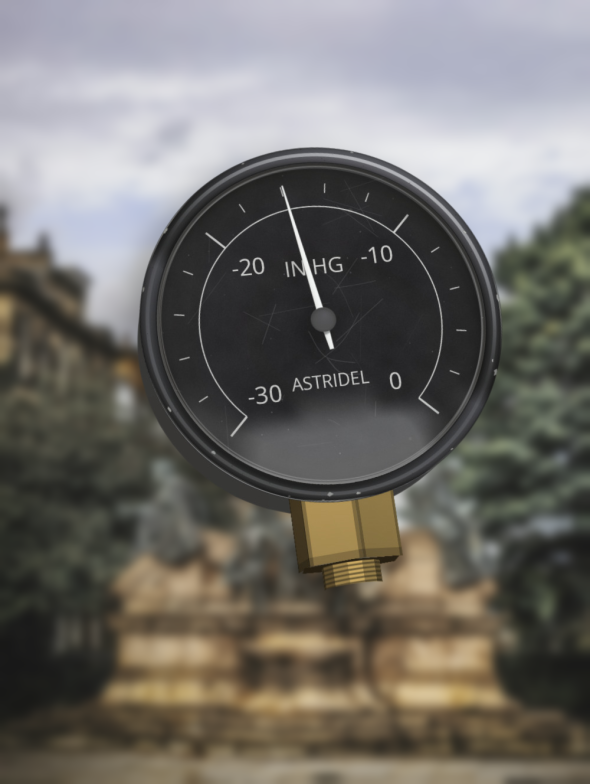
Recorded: -16,inHg
